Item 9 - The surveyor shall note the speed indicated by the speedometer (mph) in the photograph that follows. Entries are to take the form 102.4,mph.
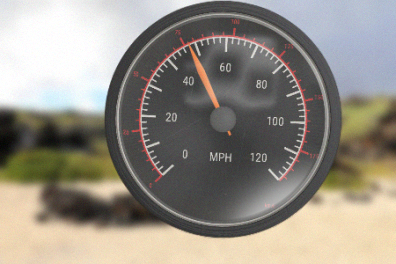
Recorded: 48,mph
